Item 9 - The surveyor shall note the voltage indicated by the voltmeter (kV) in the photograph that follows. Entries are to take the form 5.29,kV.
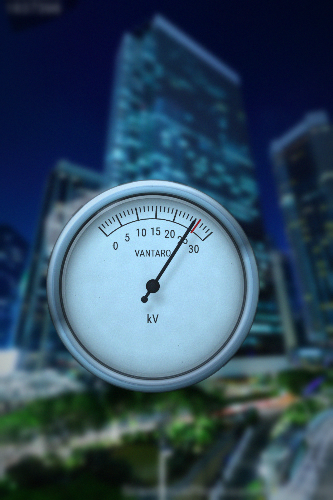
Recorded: 25,kV
